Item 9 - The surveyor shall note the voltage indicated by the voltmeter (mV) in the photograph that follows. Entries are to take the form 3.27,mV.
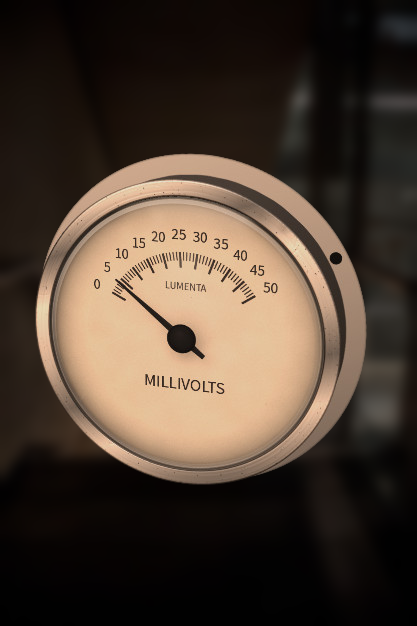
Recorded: 5,mV
